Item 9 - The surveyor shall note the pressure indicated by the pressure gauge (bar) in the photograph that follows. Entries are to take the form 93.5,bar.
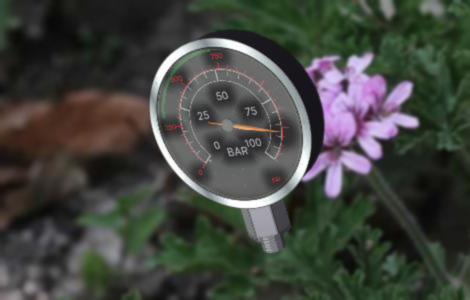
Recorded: 87.5,bar
